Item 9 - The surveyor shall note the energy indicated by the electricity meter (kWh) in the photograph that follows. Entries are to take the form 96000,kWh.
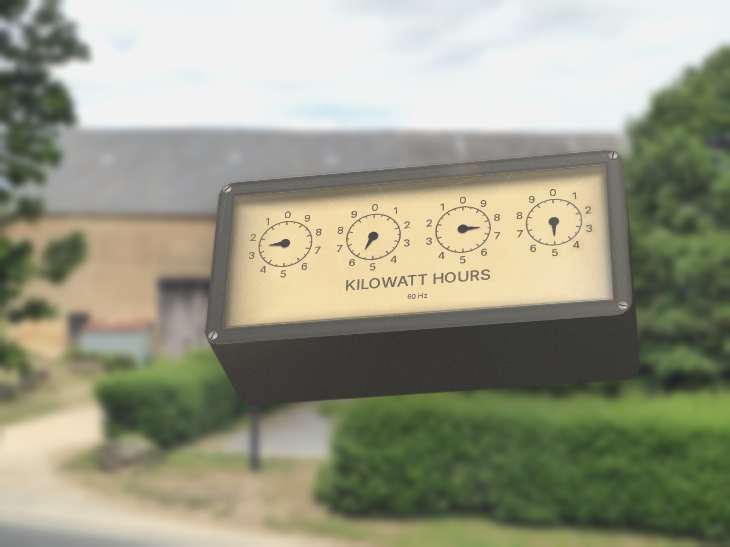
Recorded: 2575,kWh
